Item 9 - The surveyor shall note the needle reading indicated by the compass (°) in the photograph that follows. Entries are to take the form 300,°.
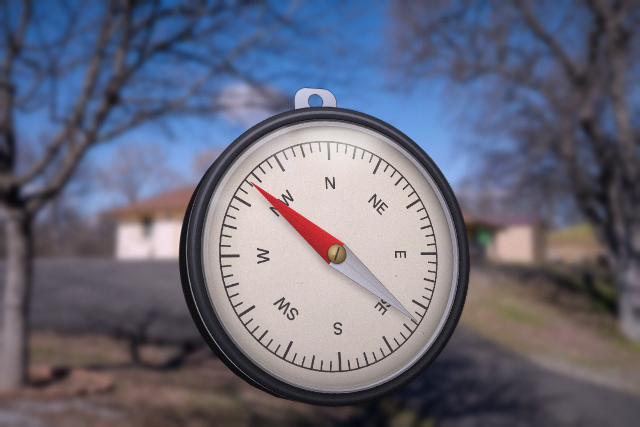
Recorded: 310,°
